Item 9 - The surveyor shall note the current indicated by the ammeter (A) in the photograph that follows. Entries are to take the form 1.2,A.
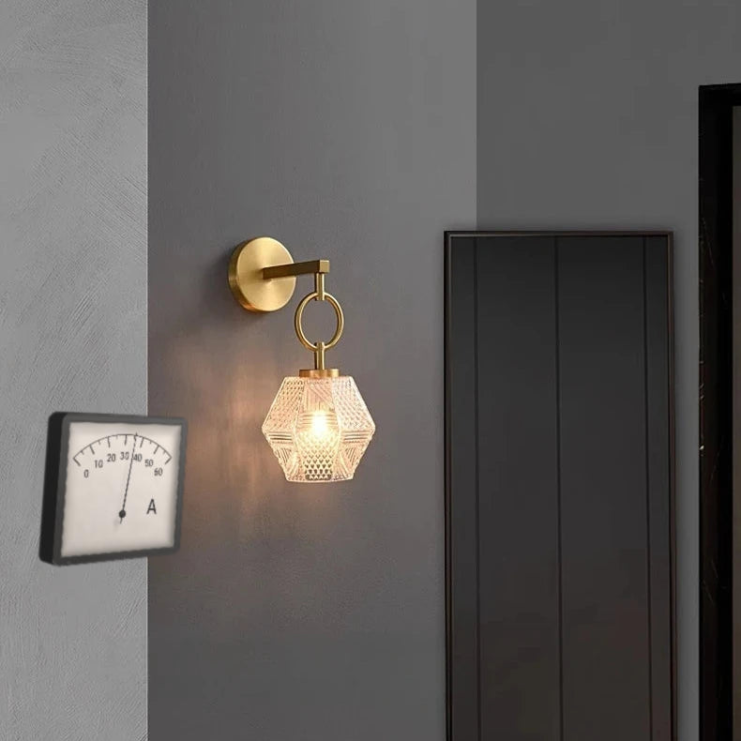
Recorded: 35,A
